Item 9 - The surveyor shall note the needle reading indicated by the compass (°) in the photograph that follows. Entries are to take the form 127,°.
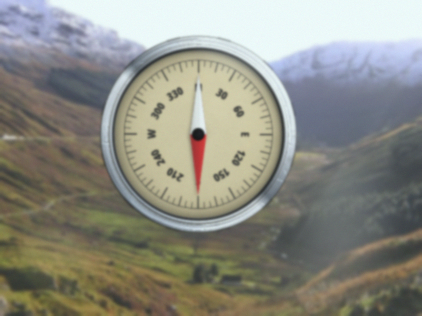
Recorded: 180,°
